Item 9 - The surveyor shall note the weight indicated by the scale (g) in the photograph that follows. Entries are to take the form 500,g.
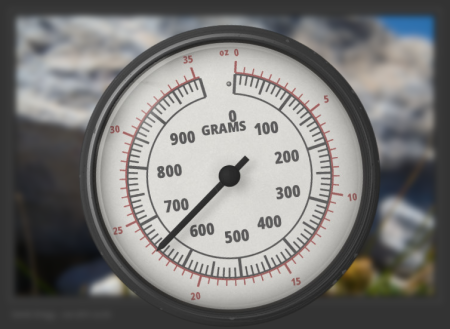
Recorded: 650,g
